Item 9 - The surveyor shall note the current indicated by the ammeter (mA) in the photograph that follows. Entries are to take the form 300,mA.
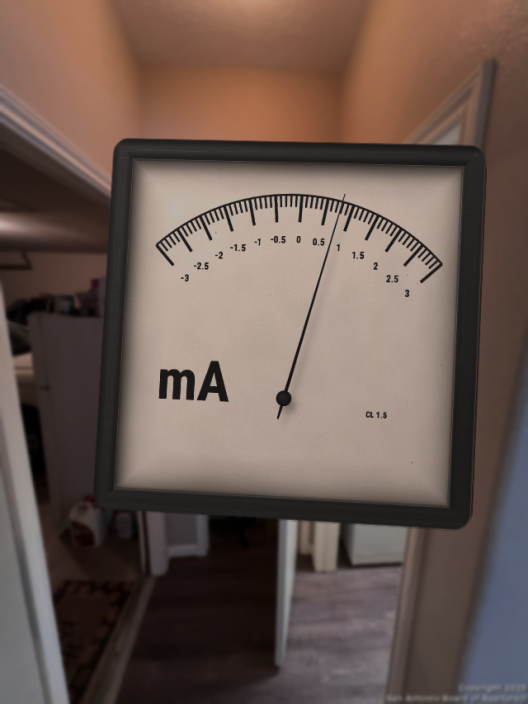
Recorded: 0.8,mA
